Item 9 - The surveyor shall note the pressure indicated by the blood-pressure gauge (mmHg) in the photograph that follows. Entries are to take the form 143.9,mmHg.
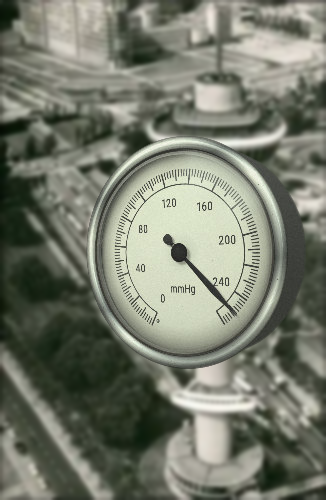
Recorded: 250,mmHg
